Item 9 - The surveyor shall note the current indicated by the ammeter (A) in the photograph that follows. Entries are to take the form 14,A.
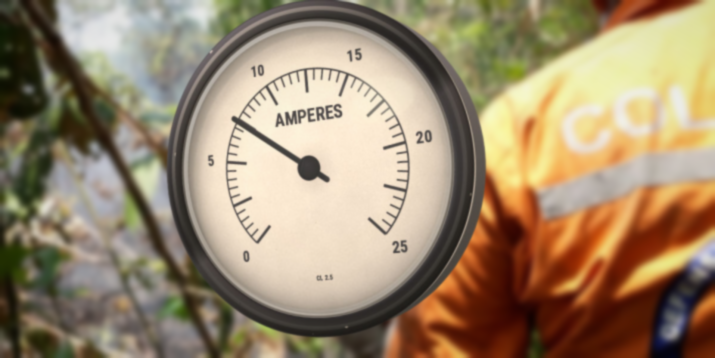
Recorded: 7.5,A
